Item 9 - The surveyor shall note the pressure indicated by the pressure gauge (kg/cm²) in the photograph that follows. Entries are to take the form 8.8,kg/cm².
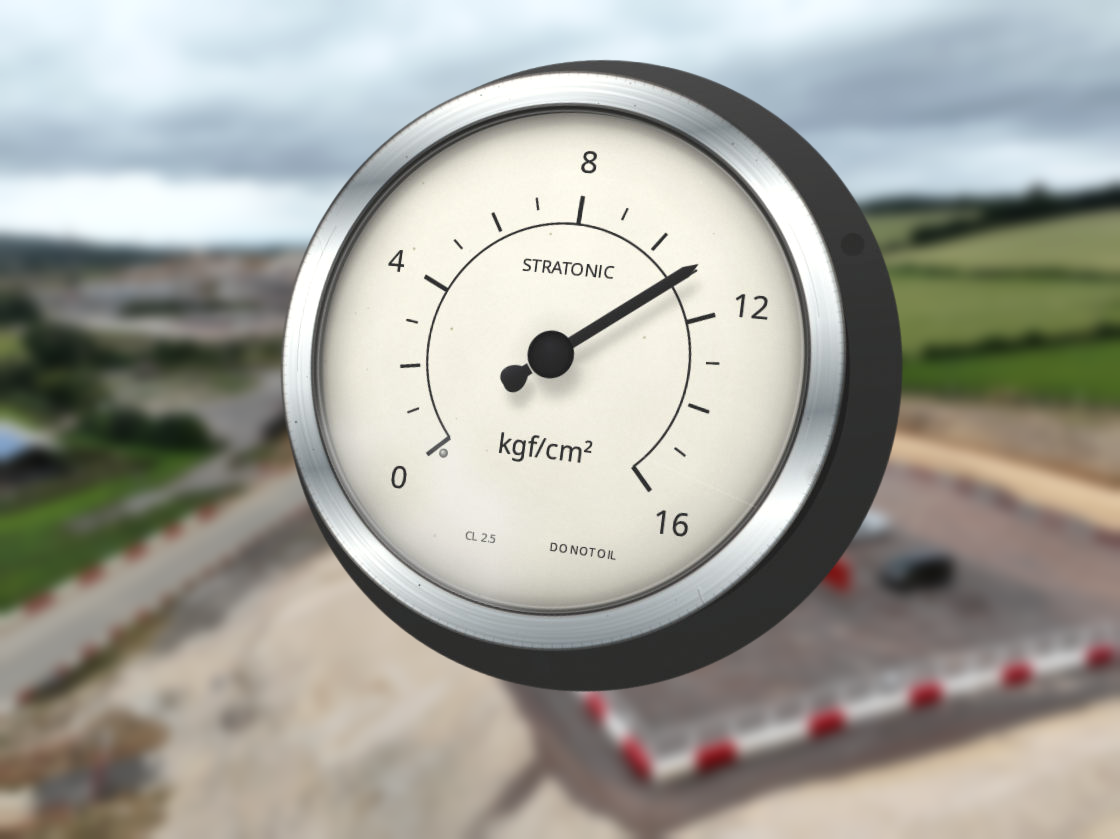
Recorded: 11,kg/cm²
